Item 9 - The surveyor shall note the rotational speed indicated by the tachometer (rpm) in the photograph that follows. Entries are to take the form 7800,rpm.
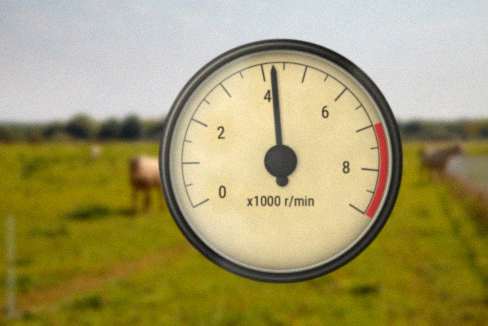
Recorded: 4250,rpm
